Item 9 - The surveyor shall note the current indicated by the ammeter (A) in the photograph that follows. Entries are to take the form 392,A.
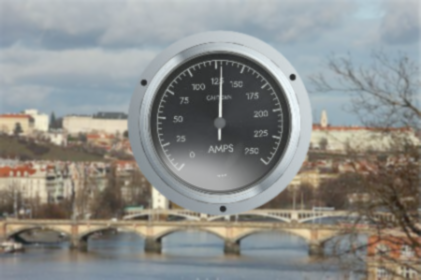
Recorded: 130,A
